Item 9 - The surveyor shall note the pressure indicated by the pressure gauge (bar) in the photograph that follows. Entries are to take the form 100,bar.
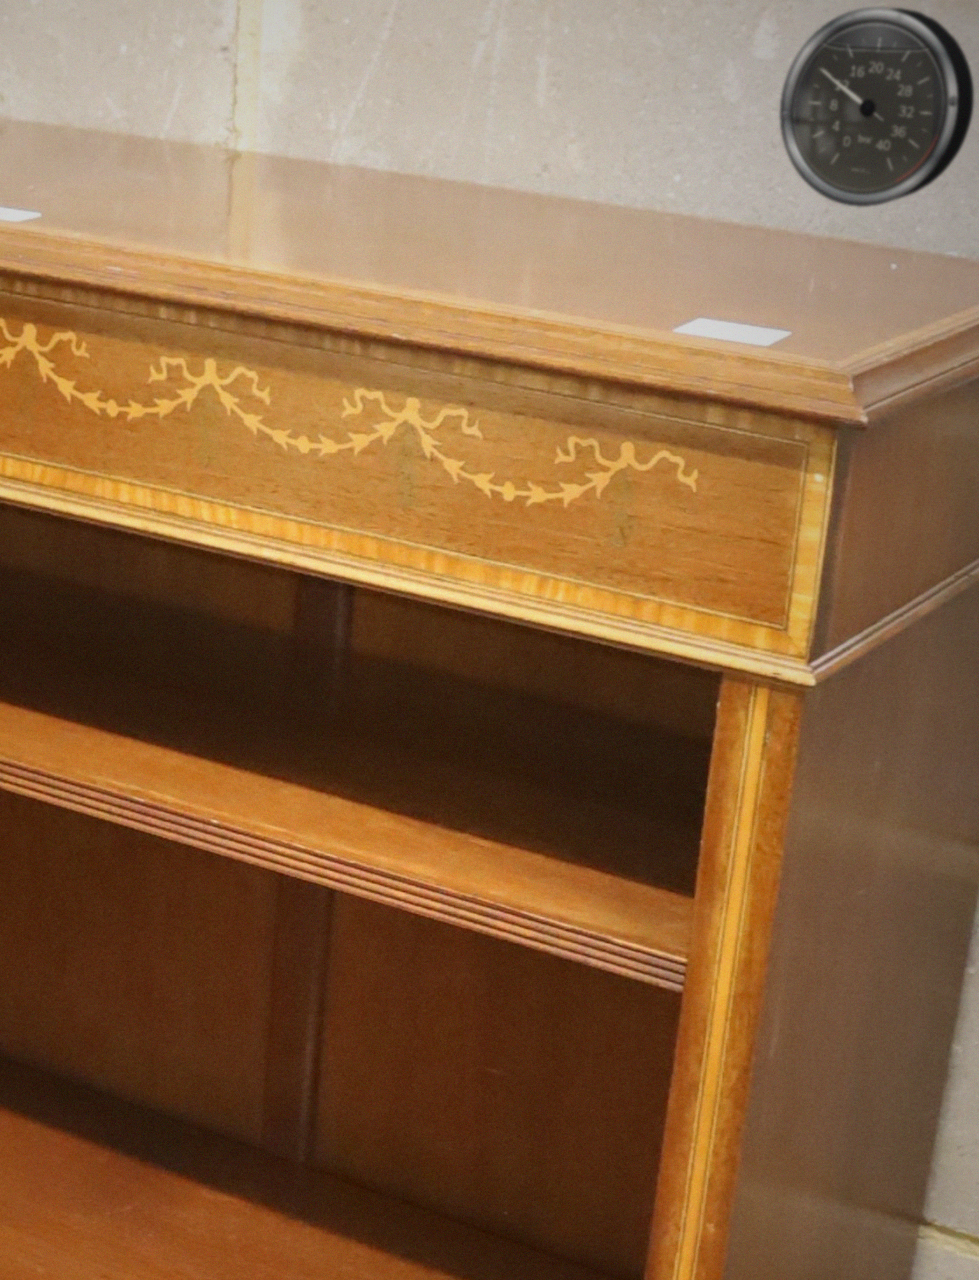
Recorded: 12,bar
